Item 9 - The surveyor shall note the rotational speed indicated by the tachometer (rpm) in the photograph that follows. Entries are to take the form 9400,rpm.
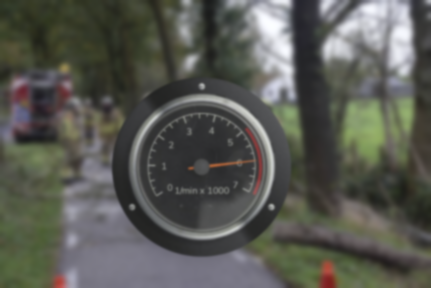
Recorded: 6000,rpm
